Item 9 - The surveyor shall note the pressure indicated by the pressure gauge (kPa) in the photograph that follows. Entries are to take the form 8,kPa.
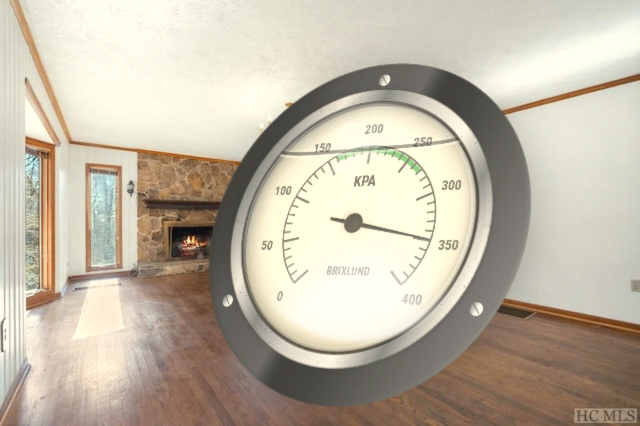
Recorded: 350,kPa
